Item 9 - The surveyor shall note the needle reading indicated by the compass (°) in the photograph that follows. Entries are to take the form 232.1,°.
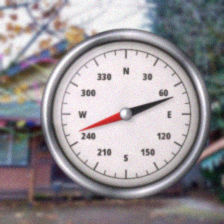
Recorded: 250,°
